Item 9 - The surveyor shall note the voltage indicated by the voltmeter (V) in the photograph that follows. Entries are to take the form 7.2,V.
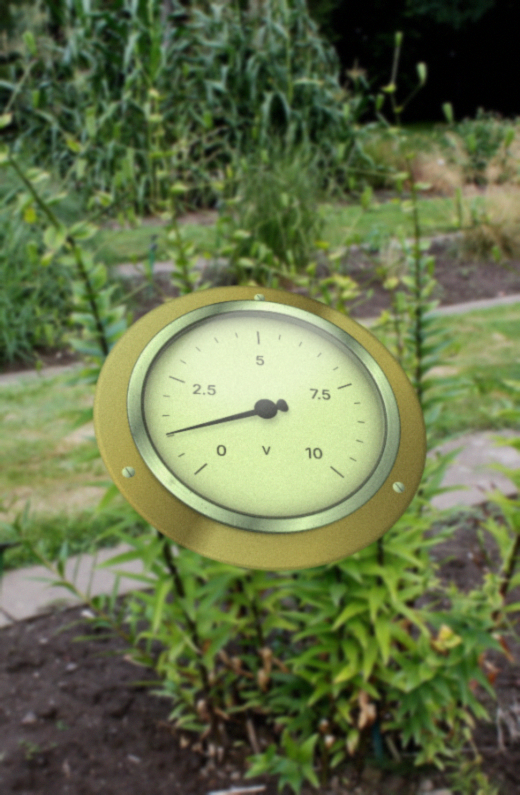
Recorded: 1,V
